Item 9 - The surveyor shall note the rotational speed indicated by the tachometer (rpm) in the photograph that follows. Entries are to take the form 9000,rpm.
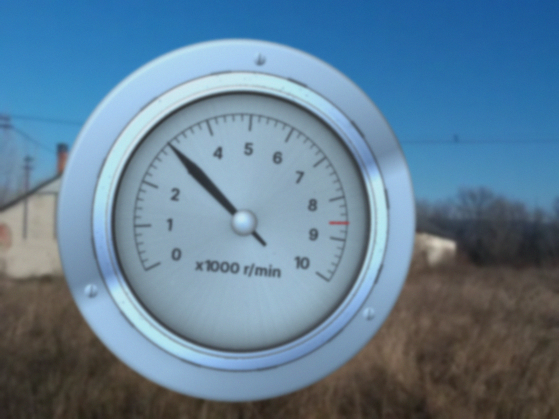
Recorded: 3000,rpm
